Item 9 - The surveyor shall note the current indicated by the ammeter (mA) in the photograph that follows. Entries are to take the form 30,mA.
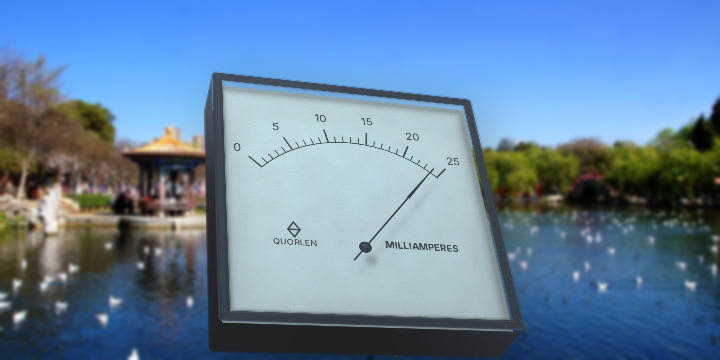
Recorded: 24,mA
